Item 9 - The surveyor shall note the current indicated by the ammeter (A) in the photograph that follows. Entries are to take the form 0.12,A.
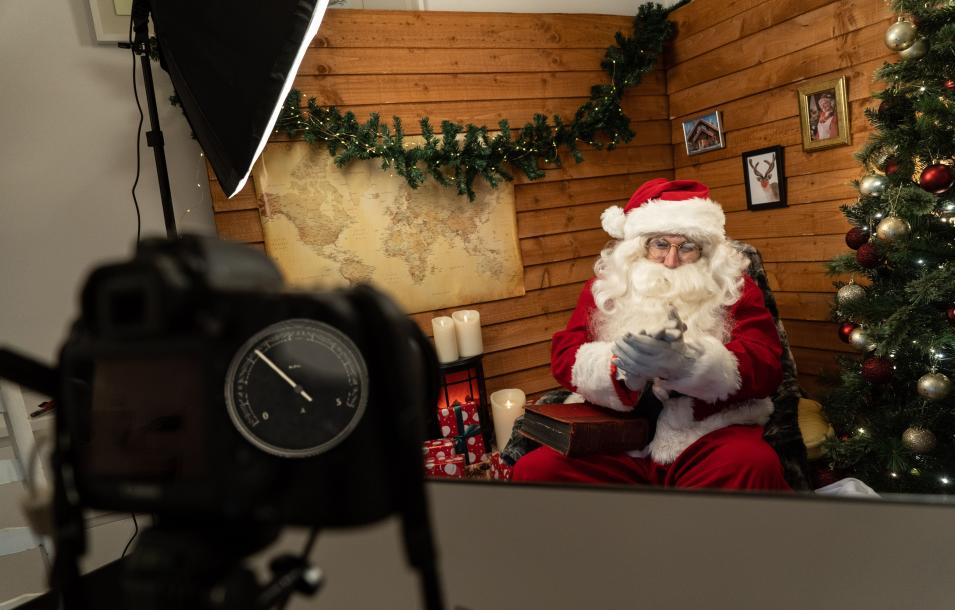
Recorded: 1.75,A
